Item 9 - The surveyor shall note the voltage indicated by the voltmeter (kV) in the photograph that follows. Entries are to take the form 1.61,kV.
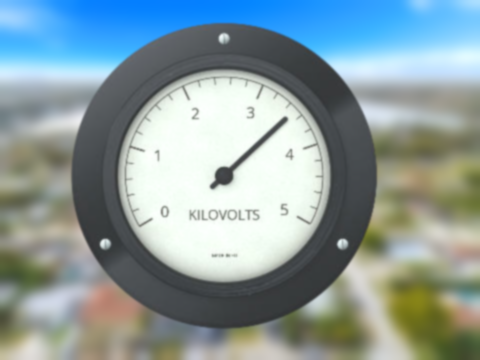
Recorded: 3.5,kV
